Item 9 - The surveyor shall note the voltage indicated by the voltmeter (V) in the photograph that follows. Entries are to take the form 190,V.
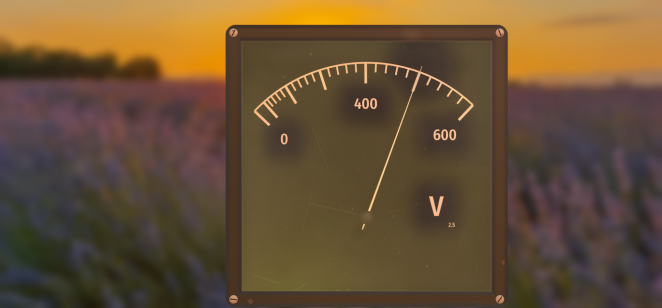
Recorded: 500,V
